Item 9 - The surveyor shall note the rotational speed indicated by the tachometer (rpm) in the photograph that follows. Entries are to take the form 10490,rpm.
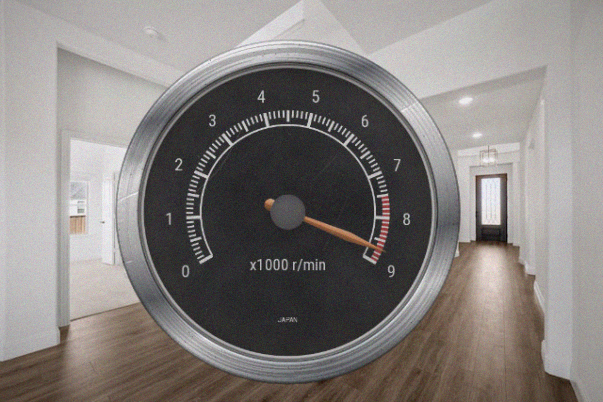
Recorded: 8700,rpm
